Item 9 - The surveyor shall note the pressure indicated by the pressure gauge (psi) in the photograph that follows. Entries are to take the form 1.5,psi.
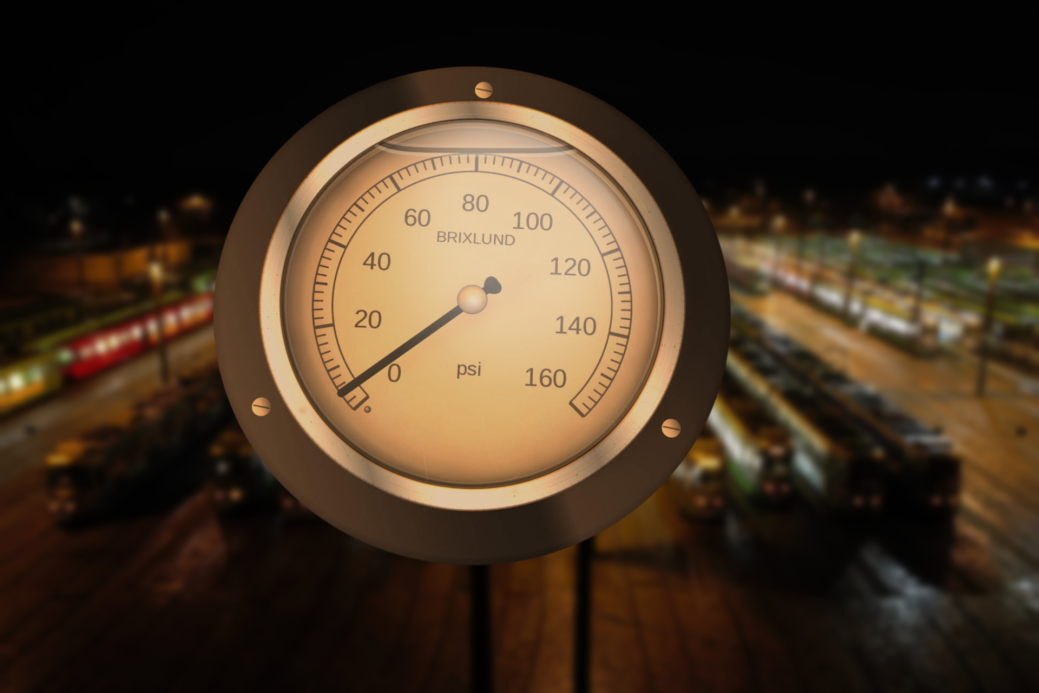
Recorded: 4,psi
